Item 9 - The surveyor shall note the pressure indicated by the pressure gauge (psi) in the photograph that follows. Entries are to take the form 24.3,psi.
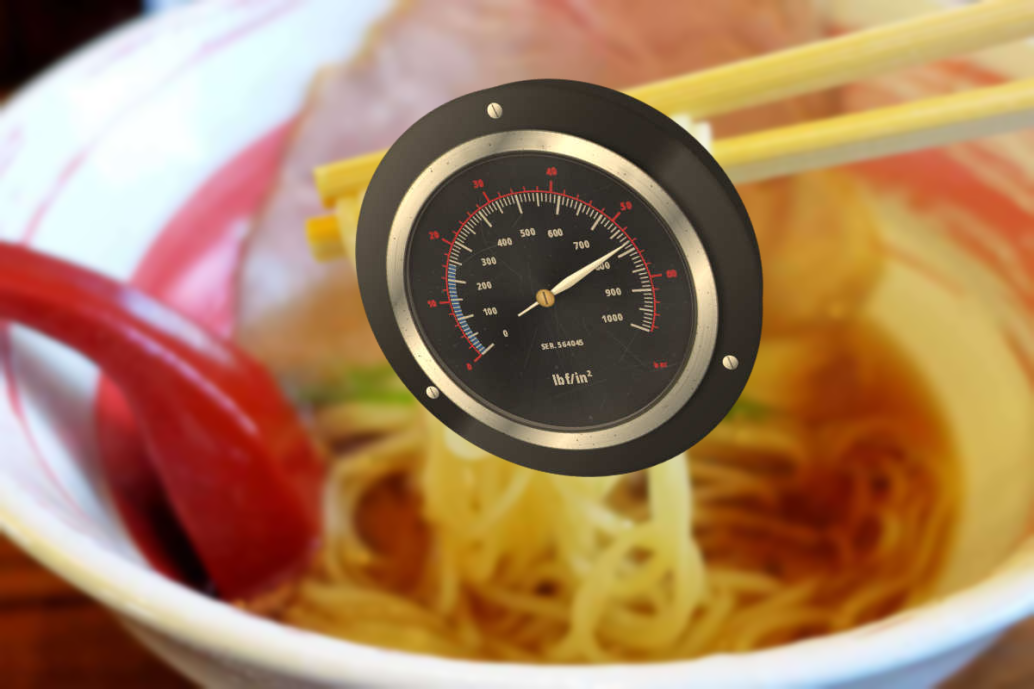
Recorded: 780,psi
